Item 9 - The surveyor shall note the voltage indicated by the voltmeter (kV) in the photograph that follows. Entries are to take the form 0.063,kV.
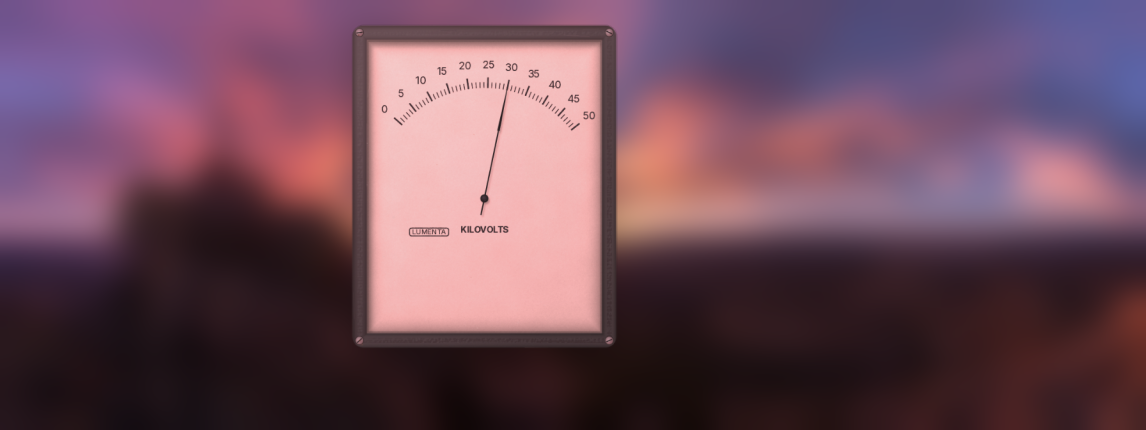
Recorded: 30,kV
